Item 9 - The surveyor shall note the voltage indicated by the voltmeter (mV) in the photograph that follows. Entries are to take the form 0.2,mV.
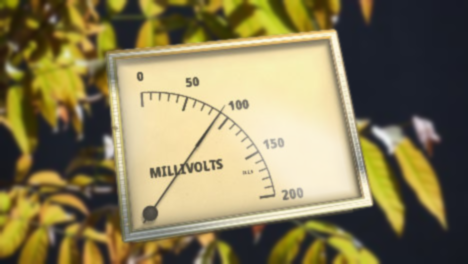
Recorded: 90,mV
